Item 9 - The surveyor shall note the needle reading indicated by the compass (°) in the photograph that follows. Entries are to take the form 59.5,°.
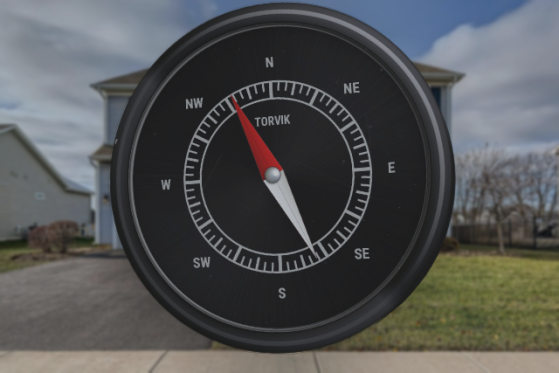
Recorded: 335,°
